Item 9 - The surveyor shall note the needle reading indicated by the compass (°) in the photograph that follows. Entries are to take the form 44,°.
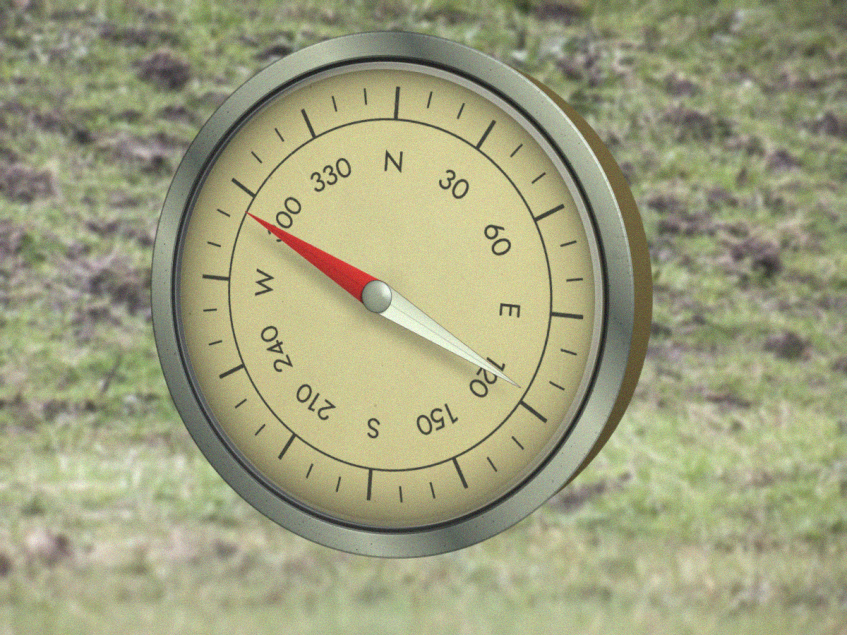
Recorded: 295,°
